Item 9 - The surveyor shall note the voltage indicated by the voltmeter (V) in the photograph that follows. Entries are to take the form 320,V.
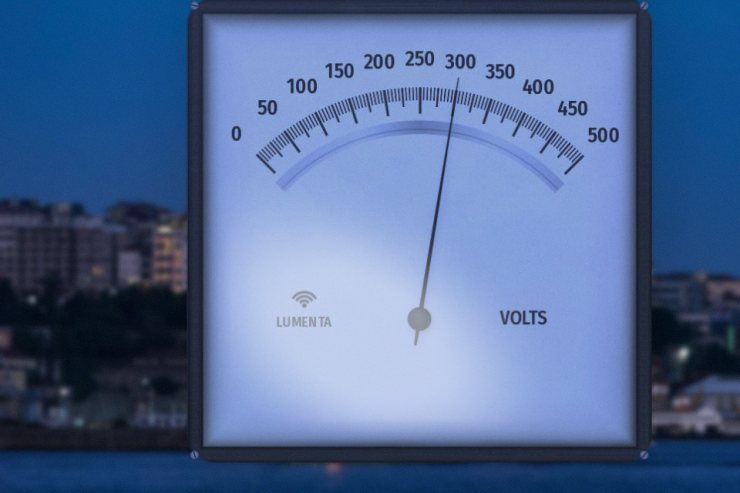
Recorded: 300,V
